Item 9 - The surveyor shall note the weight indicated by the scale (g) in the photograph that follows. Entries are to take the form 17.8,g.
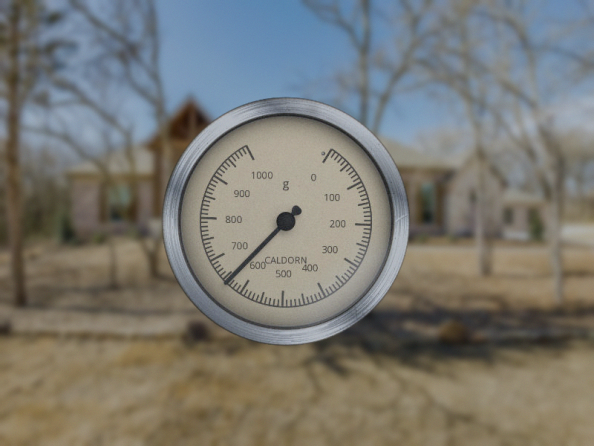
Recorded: 640,g
